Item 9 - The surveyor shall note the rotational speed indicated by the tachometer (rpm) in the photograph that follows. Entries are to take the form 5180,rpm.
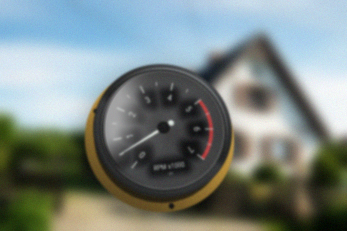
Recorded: 500,rpm
